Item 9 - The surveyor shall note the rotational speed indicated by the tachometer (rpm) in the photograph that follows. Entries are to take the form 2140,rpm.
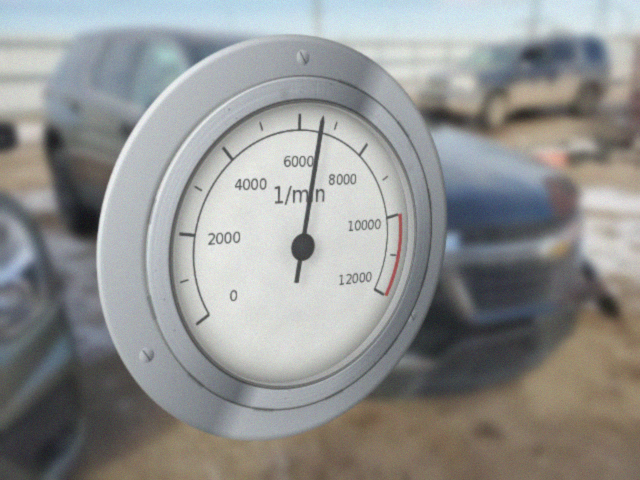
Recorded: 6500,rpm
